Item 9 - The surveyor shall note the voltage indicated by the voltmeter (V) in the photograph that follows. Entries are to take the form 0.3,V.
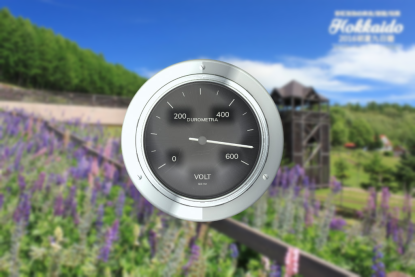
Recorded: 550,V
